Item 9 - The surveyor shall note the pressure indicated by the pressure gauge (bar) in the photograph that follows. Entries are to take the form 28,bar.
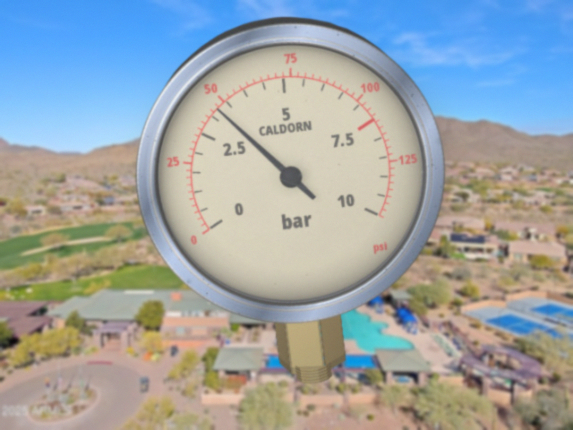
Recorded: 3.25,bar
